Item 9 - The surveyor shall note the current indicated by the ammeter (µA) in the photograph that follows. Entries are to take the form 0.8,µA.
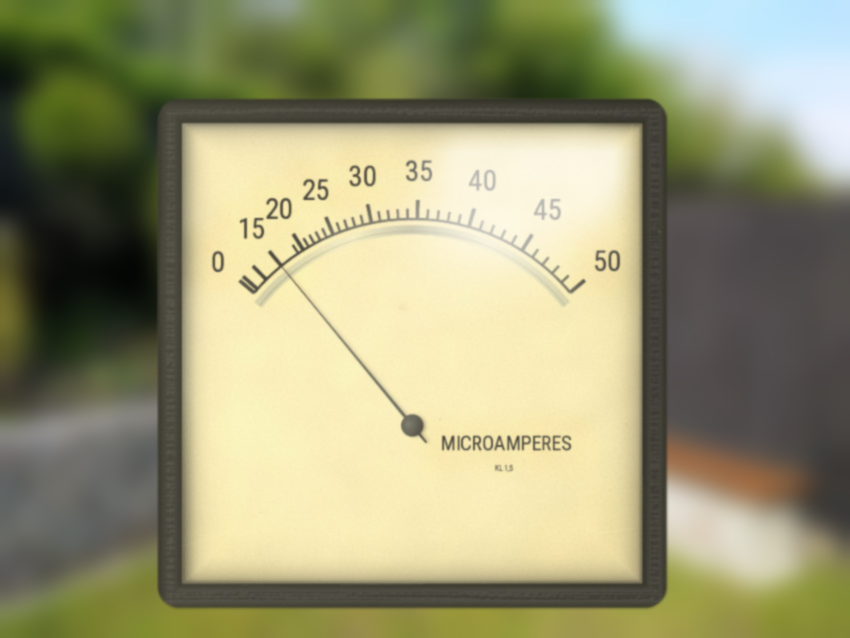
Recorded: 15,µA
